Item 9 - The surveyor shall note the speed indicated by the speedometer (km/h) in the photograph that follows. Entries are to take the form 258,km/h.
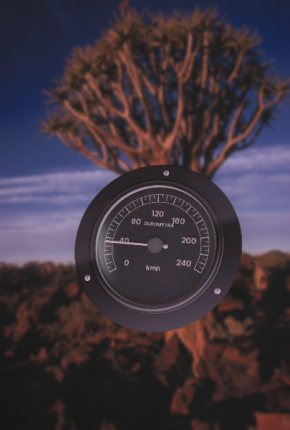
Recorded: 35,km/h
